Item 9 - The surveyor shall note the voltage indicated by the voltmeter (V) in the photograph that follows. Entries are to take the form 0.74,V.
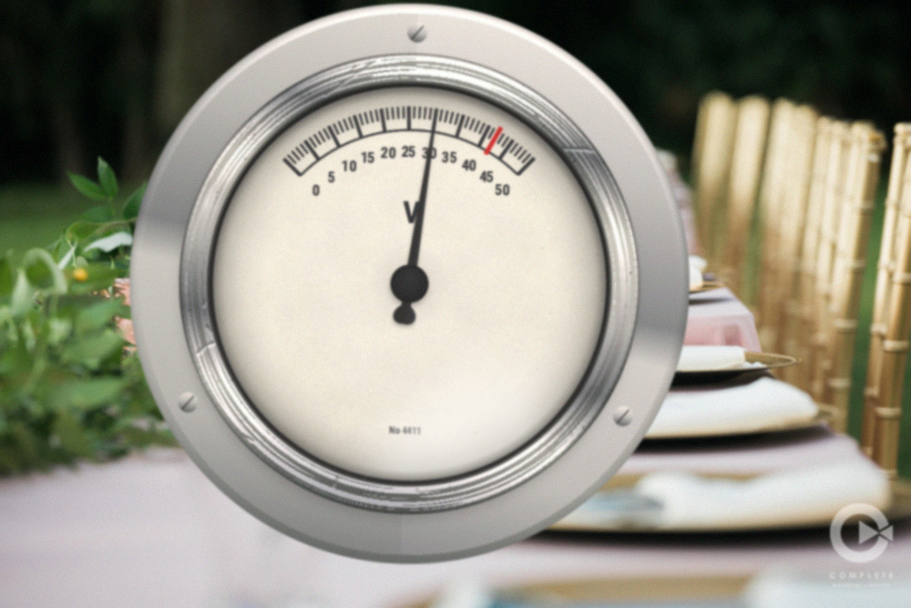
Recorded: 30,V
